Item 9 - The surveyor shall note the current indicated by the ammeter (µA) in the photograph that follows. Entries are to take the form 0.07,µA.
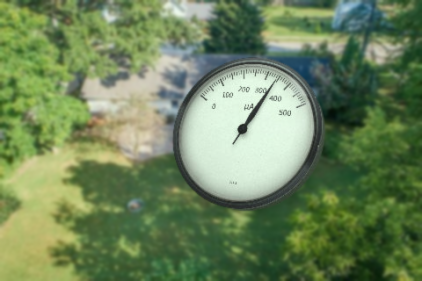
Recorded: 350,µA
